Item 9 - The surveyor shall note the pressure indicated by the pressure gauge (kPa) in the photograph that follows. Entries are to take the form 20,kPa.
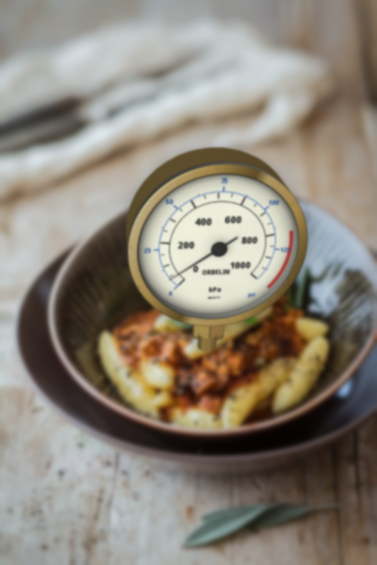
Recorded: 50,kPa
